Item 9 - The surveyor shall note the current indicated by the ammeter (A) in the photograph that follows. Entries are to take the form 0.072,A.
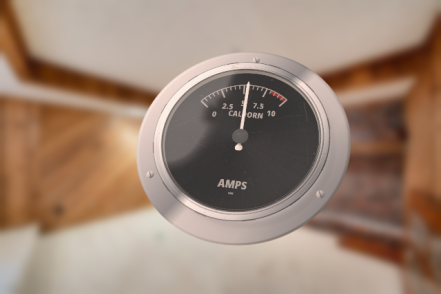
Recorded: 5.5,A
